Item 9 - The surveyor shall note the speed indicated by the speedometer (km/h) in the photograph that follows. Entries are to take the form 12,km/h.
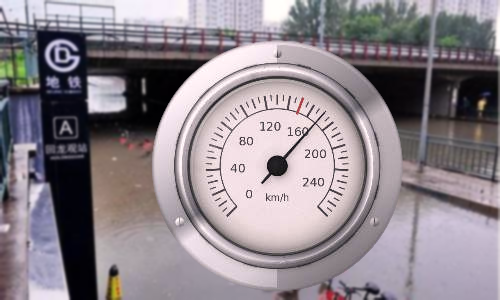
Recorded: 170,km/h
